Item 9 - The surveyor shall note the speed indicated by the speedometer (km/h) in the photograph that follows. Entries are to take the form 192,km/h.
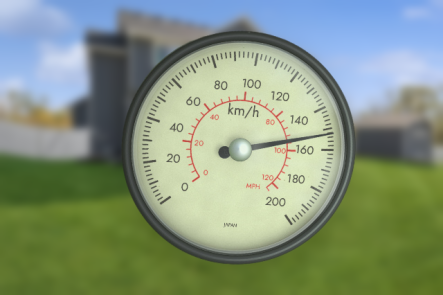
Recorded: 152,km/h
